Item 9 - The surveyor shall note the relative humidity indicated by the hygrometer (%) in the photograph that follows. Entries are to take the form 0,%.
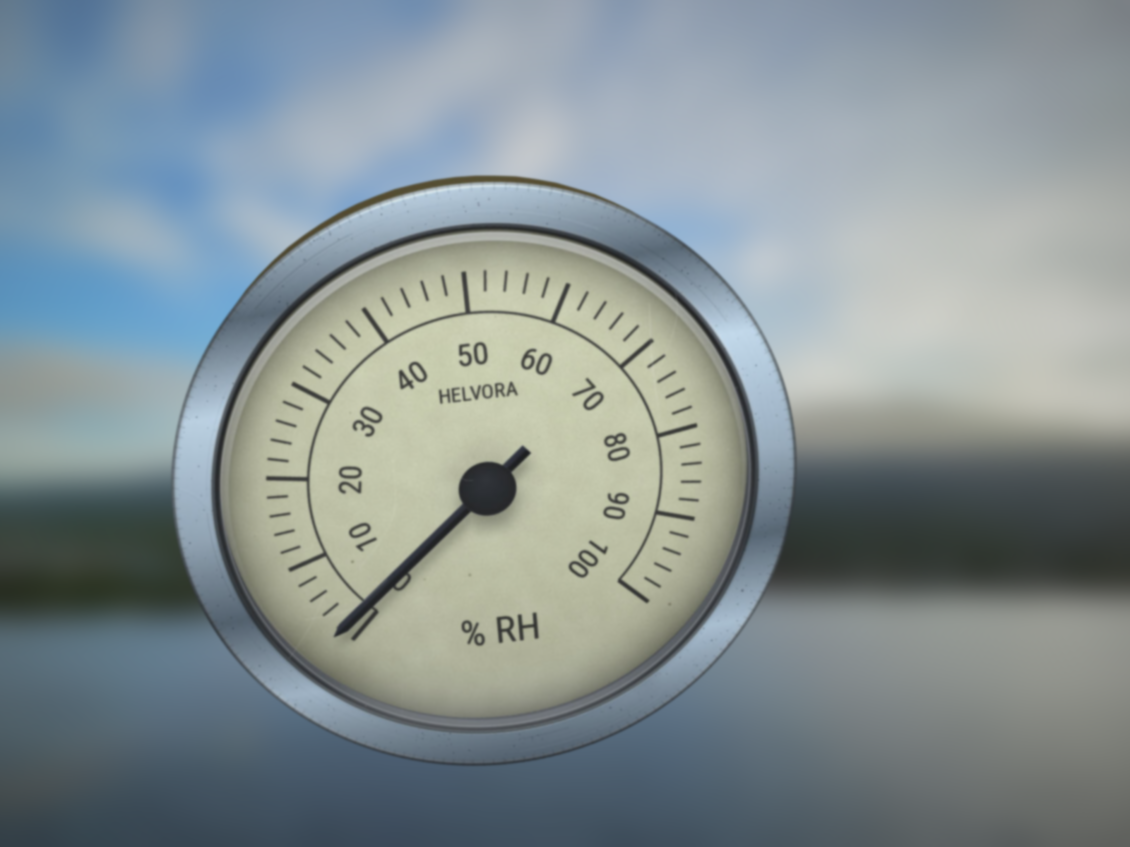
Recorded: 2,%
